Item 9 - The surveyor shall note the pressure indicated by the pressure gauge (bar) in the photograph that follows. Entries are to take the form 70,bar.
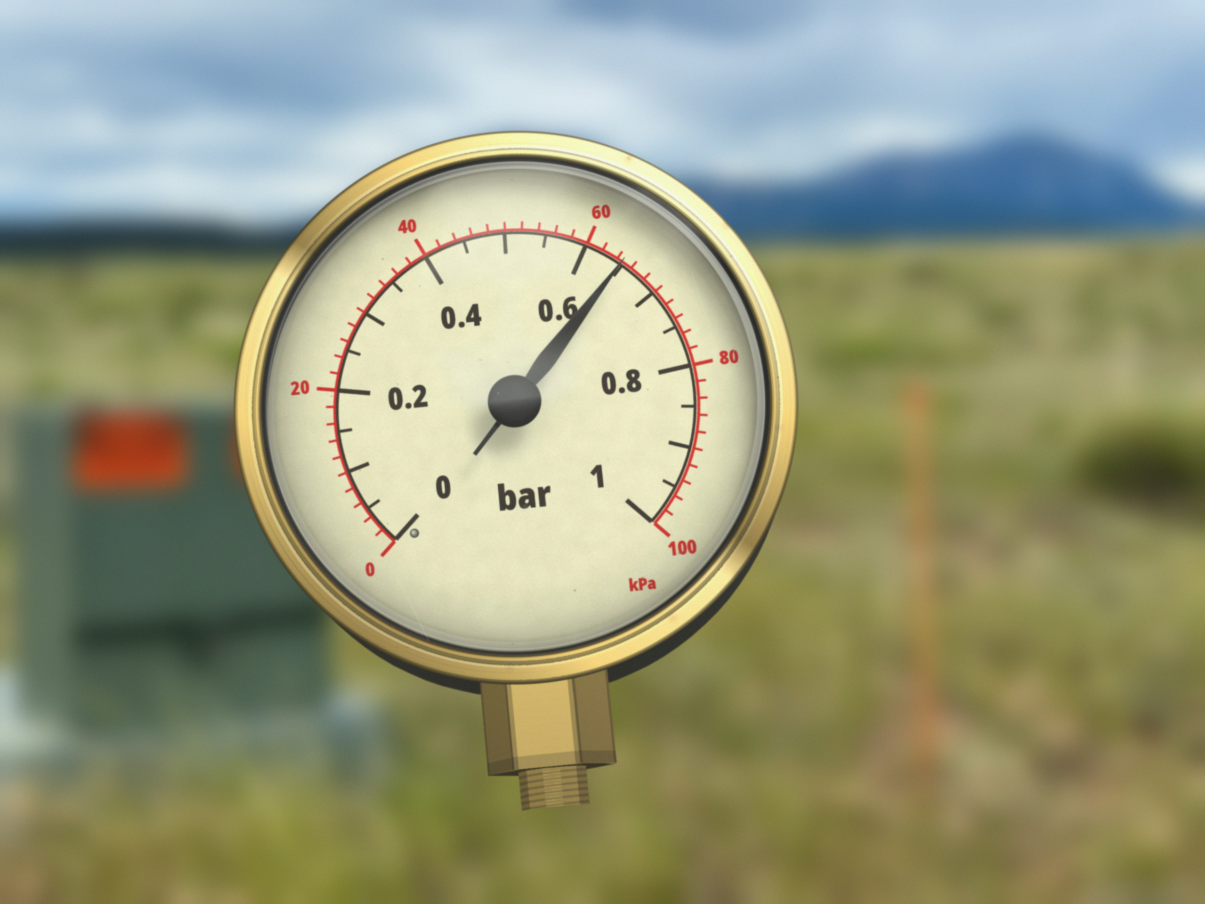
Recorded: 0.65,bar
